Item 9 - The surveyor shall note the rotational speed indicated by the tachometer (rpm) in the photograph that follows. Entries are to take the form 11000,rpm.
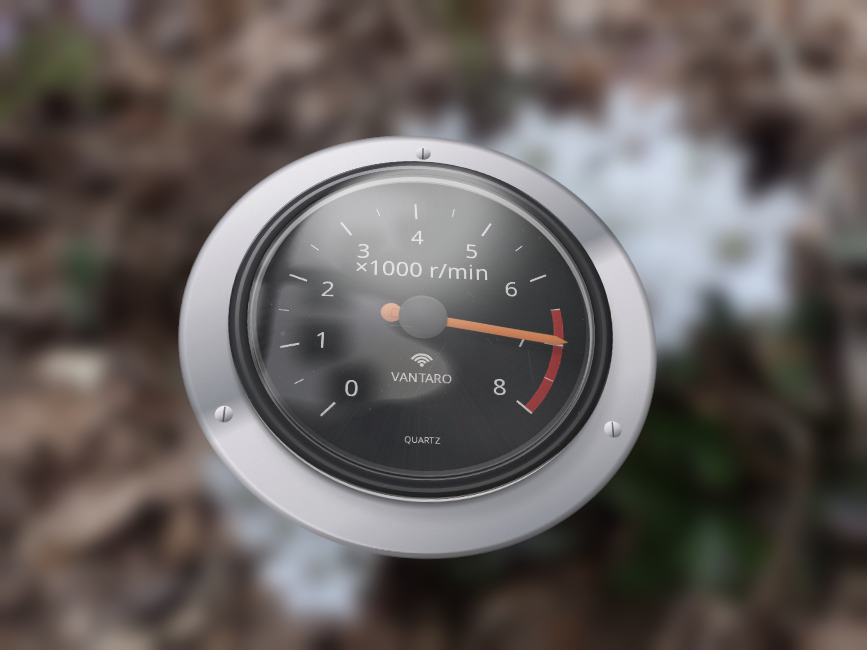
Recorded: 7000,rpm
